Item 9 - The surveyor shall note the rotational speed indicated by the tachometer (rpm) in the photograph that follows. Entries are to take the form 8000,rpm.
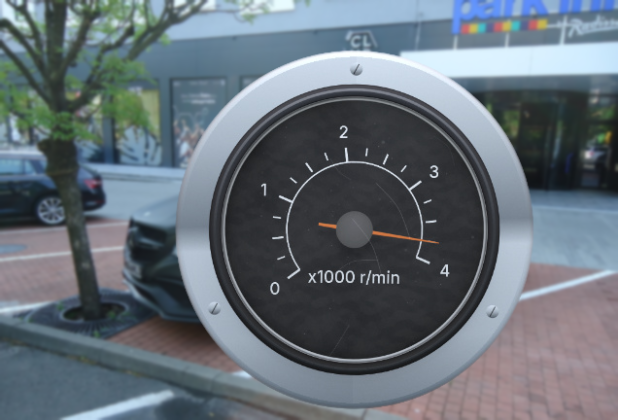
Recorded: 3750,rpm
